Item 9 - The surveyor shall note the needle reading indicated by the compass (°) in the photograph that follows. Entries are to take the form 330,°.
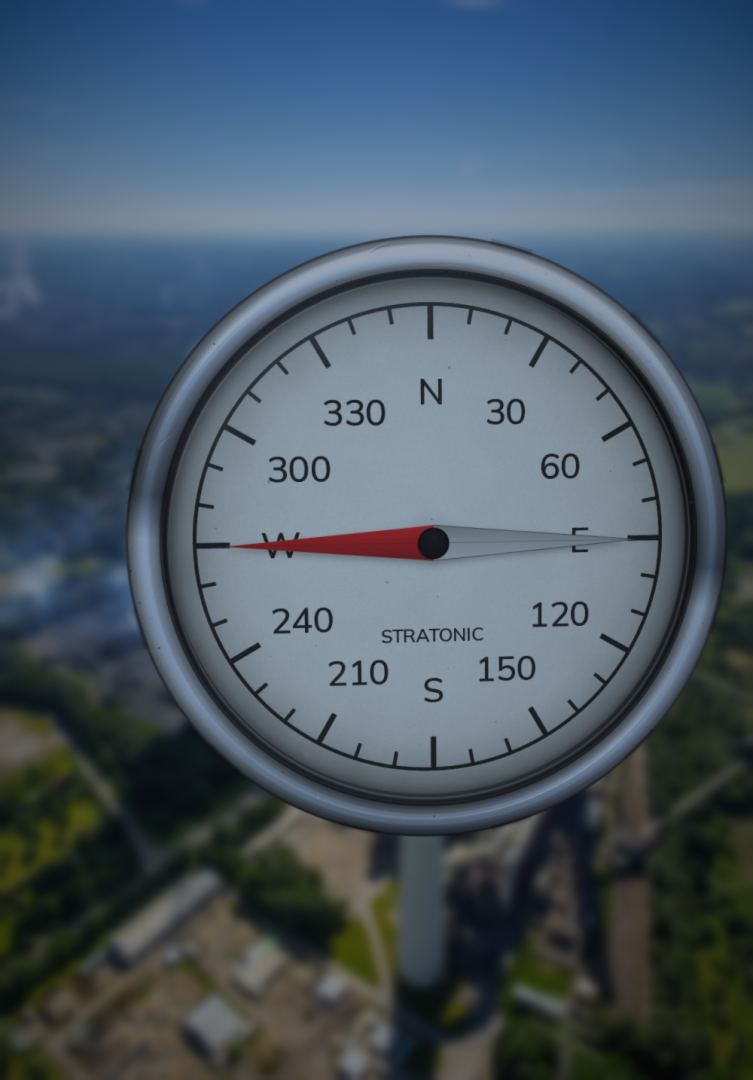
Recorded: 270,°
